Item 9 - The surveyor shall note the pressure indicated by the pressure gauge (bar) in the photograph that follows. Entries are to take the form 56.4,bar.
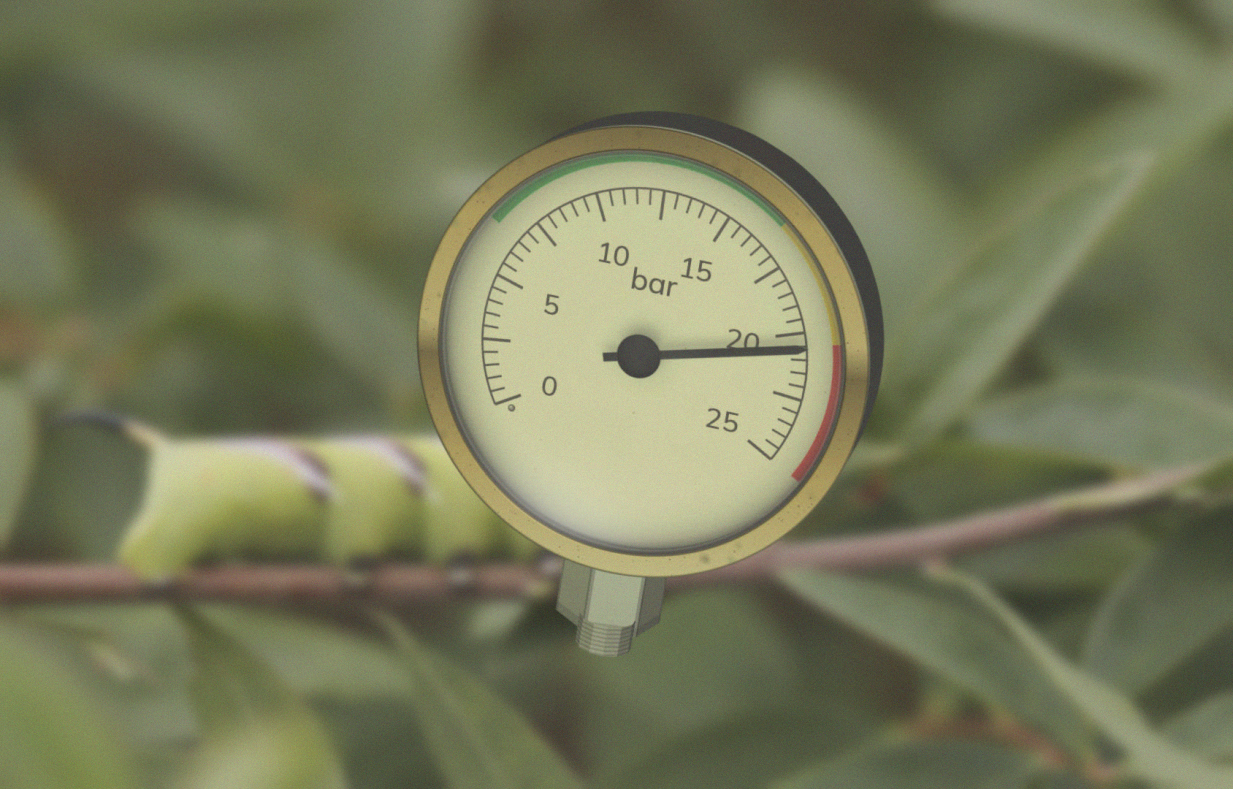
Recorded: 20.5,bar
